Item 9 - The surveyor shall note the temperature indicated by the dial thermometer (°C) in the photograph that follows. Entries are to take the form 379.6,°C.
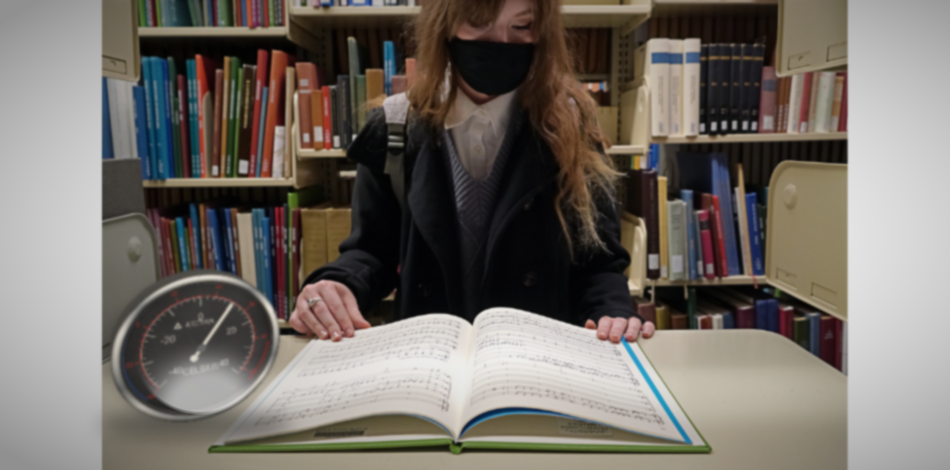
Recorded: 10,°C
